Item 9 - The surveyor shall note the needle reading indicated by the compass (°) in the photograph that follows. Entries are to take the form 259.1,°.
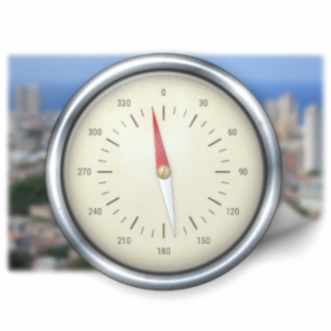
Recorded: 350,°
